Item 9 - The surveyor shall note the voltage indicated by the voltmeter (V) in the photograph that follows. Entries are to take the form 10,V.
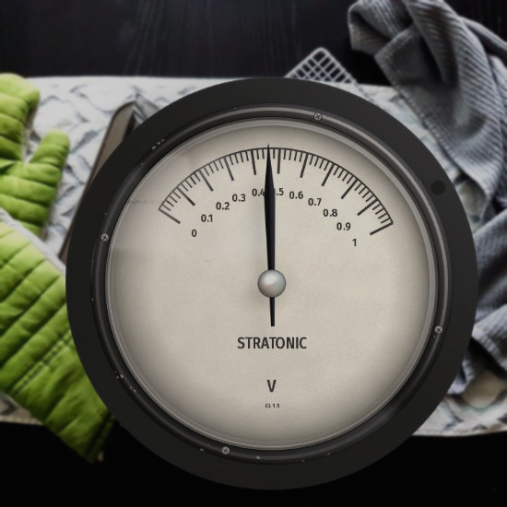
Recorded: 0.46,V
